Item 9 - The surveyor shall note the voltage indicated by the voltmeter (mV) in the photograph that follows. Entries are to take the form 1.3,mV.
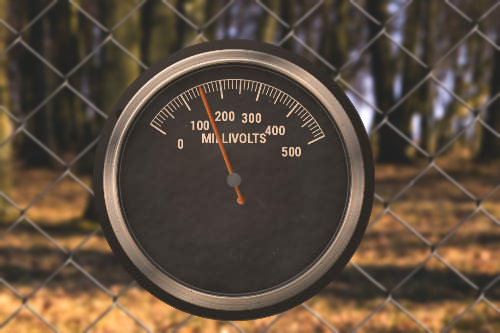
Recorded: 150,mV
